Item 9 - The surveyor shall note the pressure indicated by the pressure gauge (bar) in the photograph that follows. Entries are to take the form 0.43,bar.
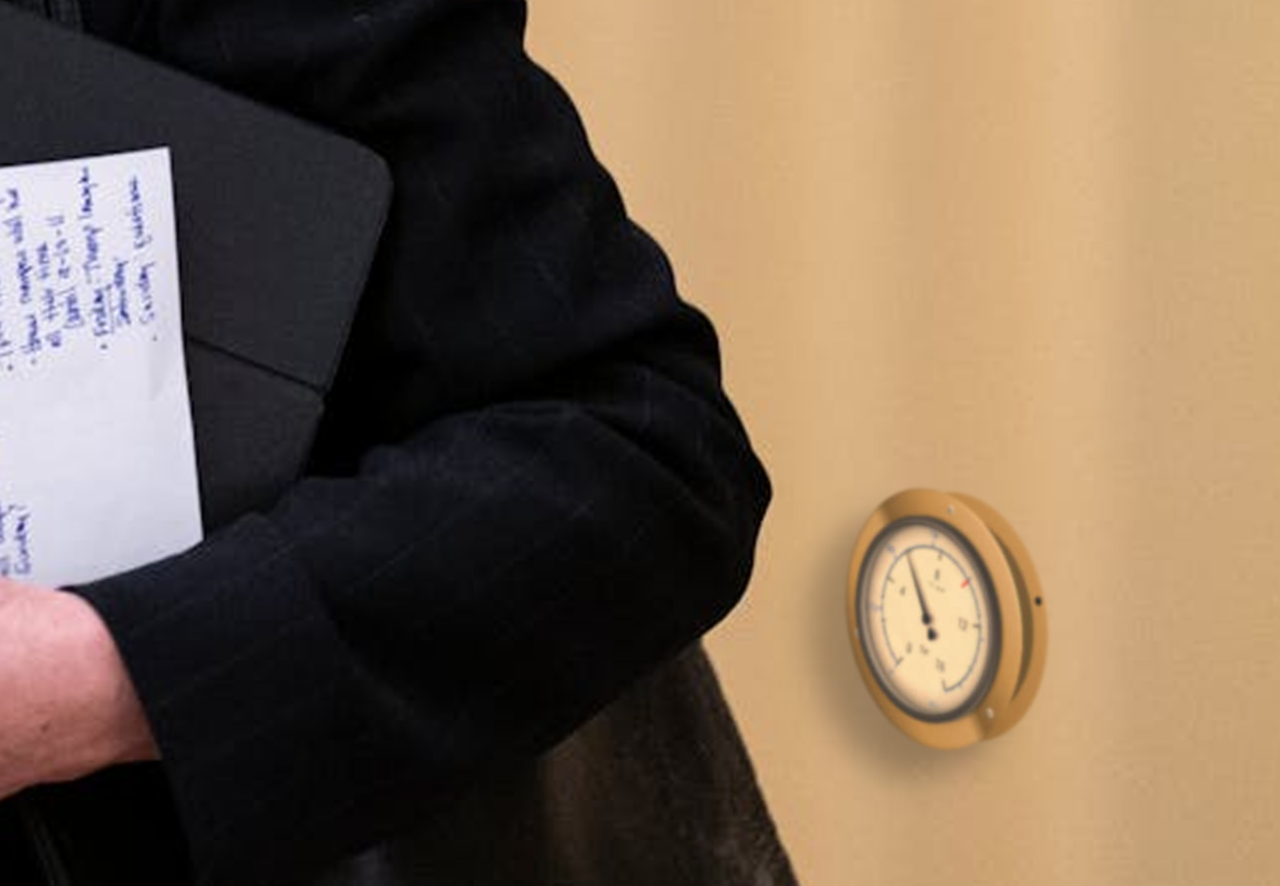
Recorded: 6,bar
